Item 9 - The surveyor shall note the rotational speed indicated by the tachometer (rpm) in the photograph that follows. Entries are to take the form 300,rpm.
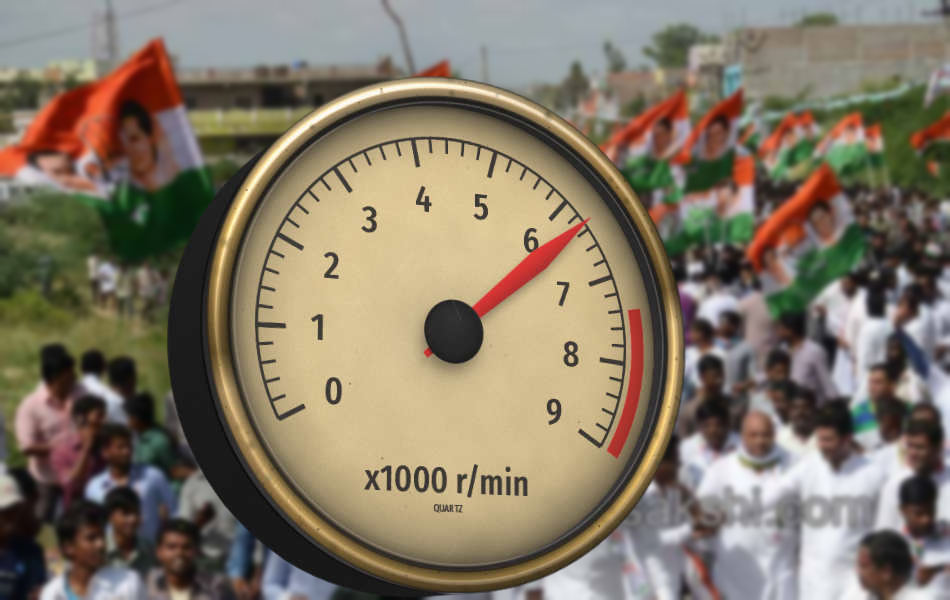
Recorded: 6300,rpm
